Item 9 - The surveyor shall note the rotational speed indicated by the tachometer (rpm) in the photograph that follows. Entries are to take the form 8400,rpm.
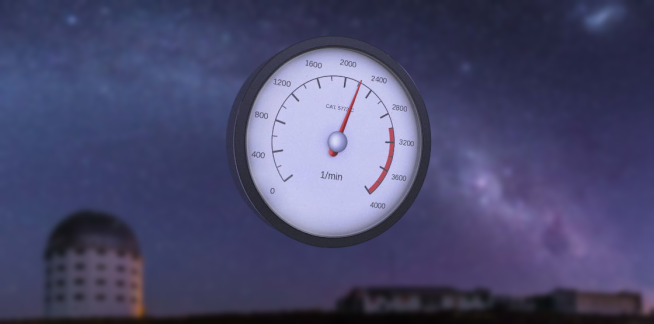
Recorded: 2200,rpm
